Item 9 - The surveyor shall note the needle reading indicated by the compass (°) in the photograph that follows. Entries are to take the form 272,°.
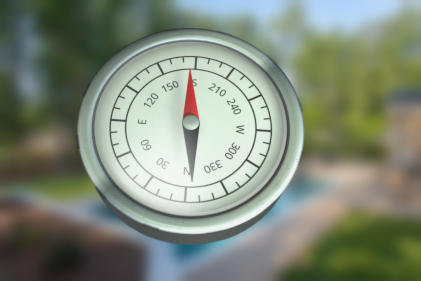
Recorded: 175,°
